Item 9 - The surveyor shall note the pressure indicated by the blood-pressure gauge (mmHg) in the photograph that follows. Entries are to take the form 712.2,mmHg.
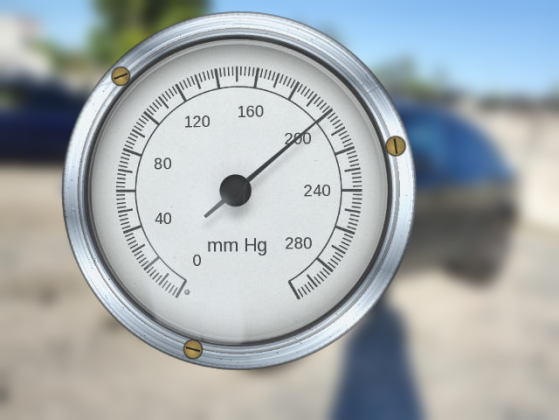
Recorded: 200,mmHg
